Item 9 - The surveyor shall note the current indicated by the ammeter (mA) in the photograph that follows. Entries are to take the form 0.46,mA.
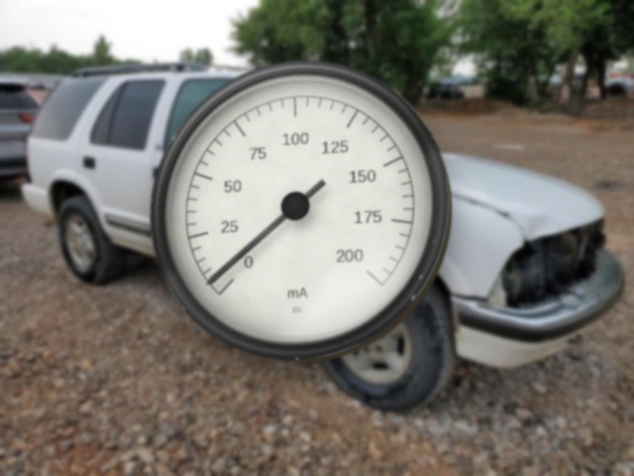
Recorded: 5,mA
